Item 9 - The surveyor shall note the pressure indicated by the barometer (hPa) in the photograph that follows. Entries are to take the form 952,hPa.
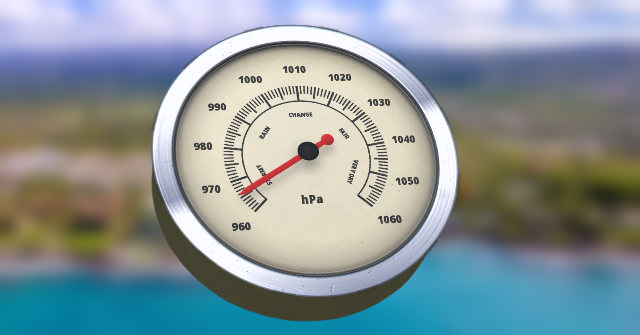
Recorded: 965,hPa
